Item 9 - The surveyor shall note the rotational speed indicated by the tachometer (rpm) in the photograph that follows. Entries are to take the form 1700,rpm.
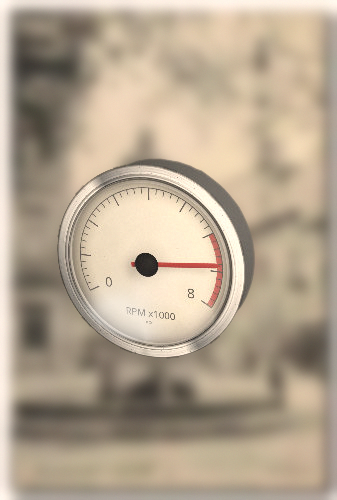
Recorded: 6800,rpm
